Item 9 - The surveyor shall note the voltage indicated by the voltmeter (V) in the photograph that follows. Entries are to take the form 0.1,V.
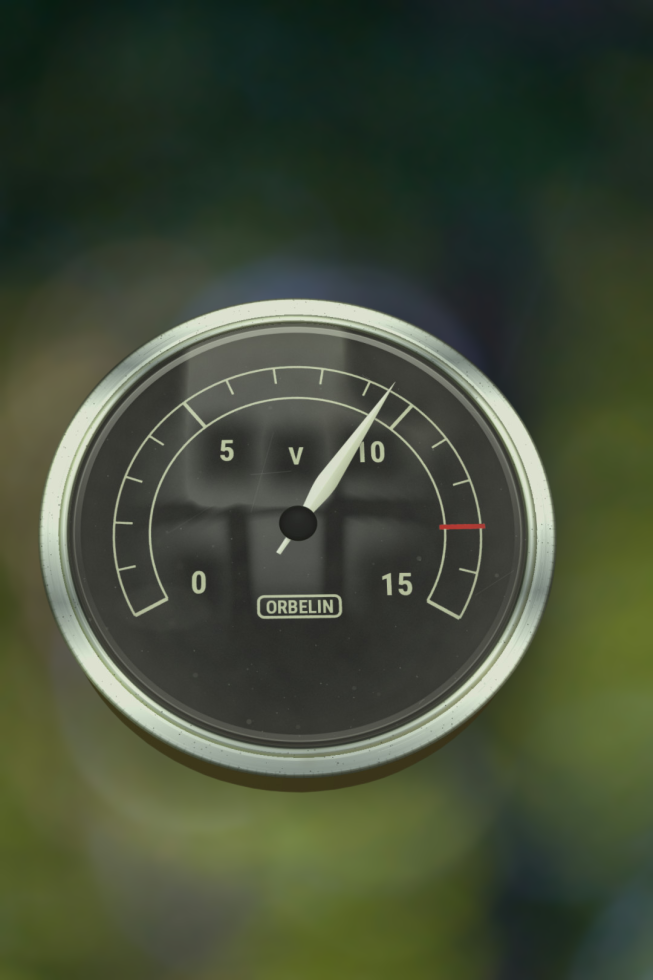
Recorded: 9.5,V
